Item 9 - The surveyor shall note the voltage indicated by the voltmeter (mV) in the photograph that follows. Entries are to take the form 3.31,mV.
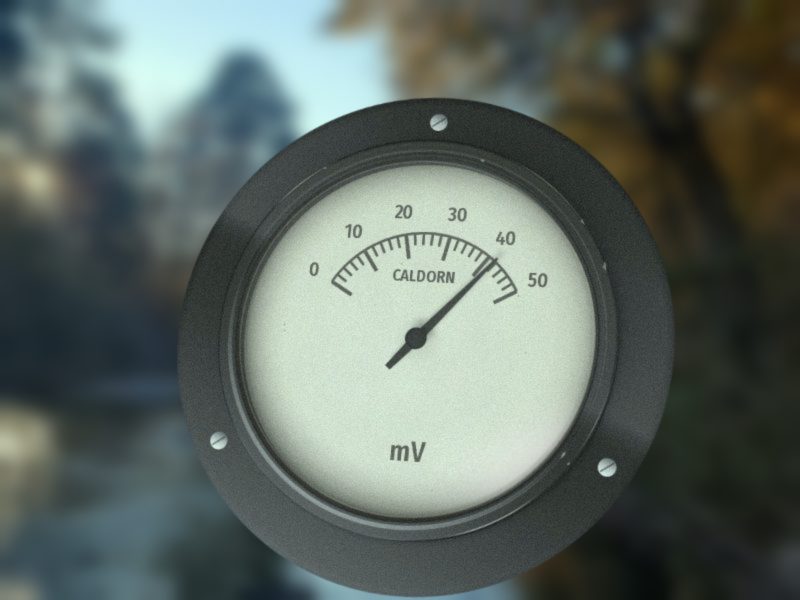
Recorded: 42,mV
